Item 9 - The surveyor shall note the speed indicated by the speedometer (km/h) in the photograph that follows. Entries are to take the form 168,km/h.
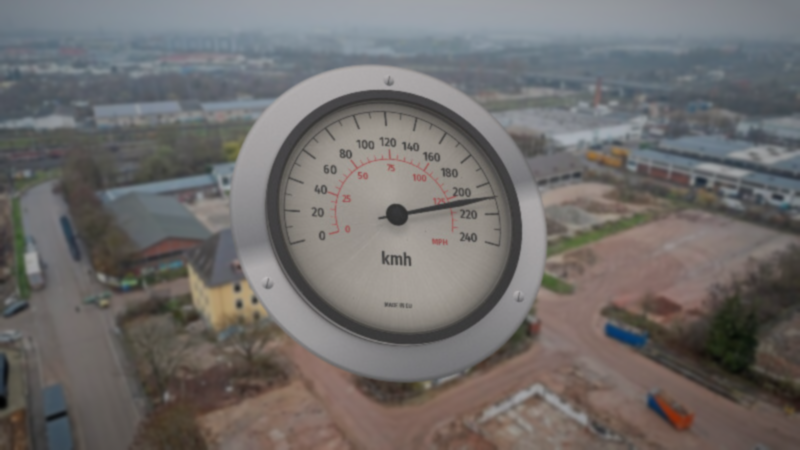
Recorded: 210,km/h
